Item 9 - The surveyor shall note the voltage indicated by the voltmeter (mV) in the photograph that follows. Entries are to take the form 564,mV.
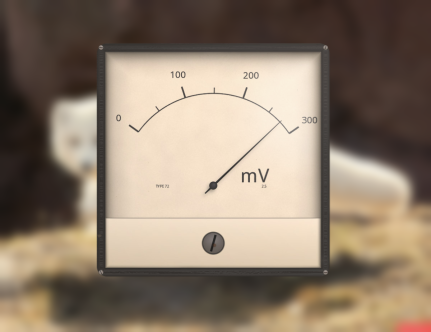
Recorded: 275,mV
